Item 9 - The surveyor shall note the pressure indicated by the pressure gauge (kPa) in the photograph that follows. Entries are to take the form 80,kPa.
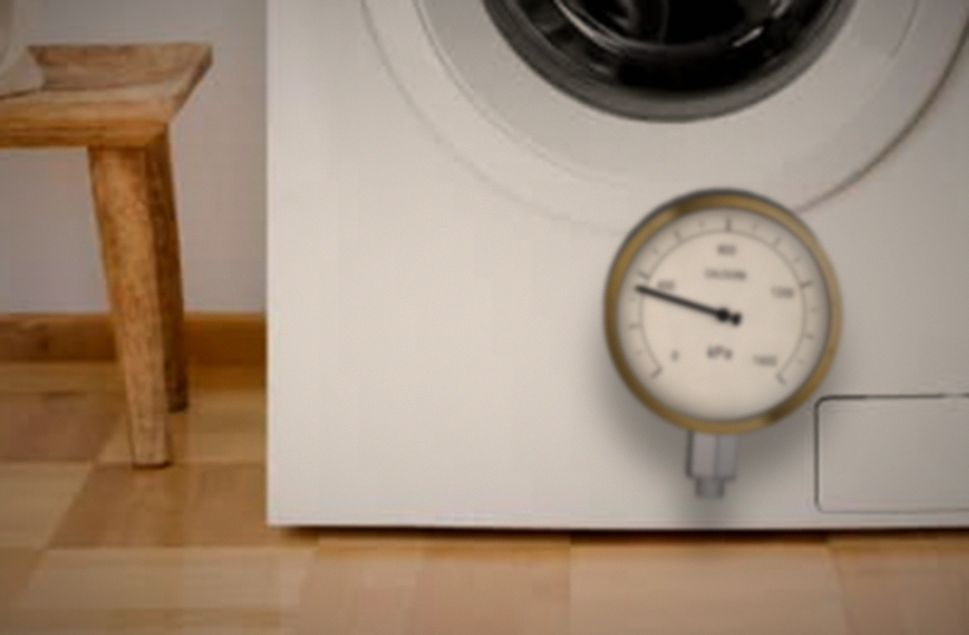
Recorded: 350,kPa
